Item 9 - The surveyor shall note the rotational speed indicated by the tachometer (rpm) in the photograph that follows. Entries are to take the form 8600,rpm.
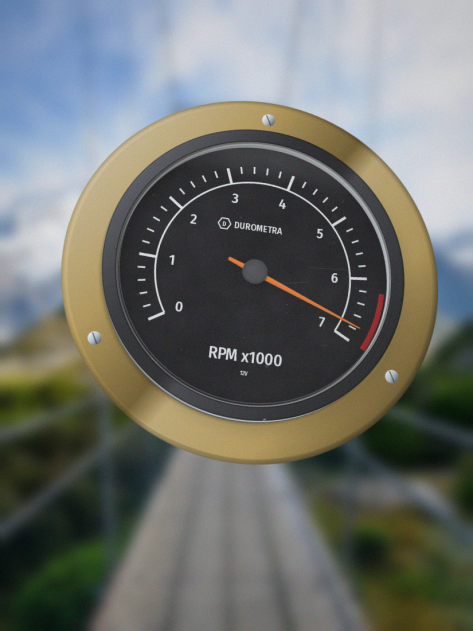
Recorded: 6800,rpm
